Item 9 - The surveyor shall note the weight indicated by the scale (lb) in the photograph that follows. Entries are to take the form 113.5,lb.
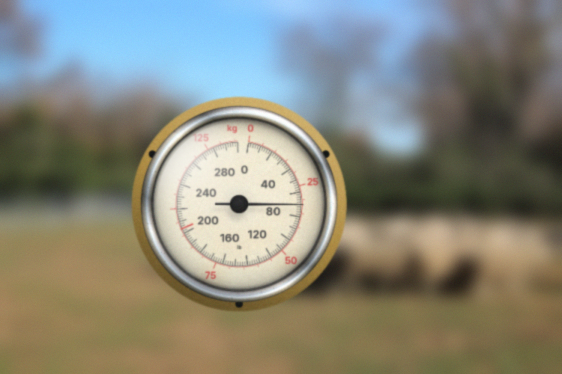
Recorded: 70,lb
